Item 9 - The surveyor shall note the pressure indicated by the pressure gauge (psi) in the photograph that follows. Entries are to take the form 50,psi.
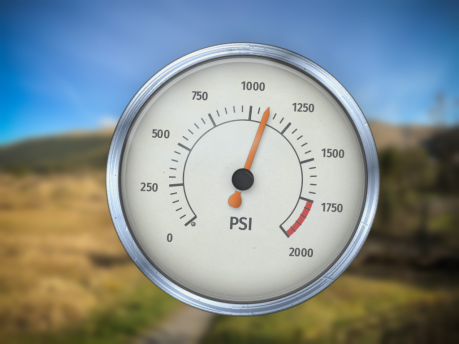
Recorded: 1100,psi
